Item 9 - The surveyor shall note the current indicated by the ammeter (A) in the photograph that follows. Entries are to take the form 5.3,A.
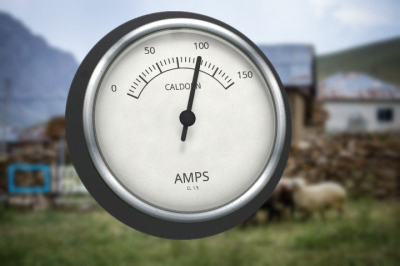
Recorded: 100,A
